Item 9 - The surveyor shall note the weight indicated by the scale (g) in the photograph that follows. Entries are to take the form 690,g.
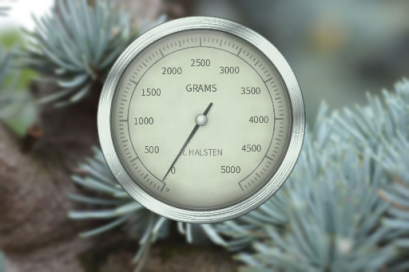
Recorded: 50,g
